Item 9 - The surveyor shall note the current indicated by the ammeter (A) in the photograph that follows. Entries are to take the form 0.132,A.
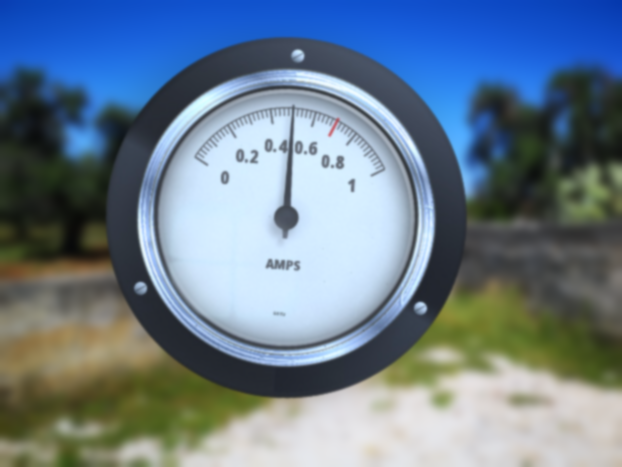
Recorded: 0.5,A
